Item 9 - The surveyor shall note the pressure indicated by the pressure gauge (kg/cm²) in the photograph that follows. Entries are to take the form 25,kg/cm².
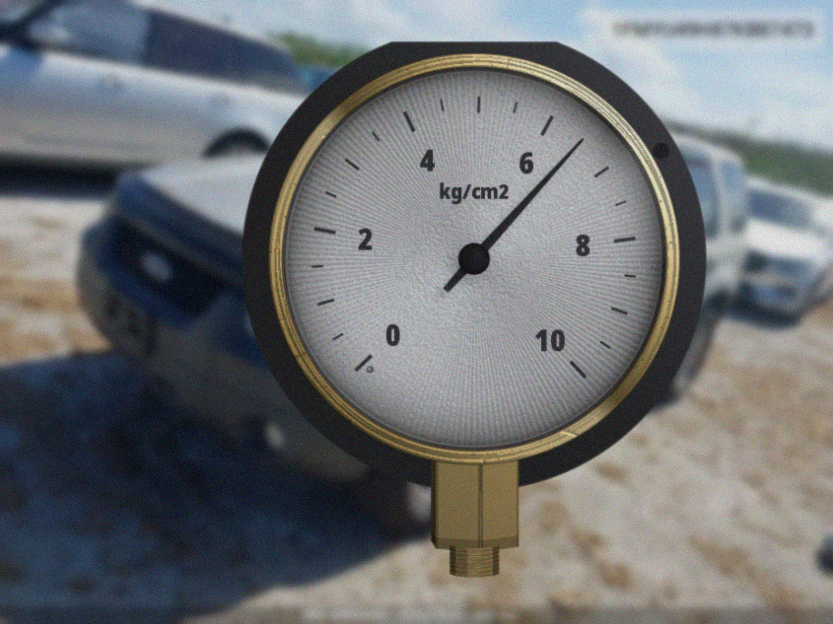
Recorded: 6.5,kg/cm²
